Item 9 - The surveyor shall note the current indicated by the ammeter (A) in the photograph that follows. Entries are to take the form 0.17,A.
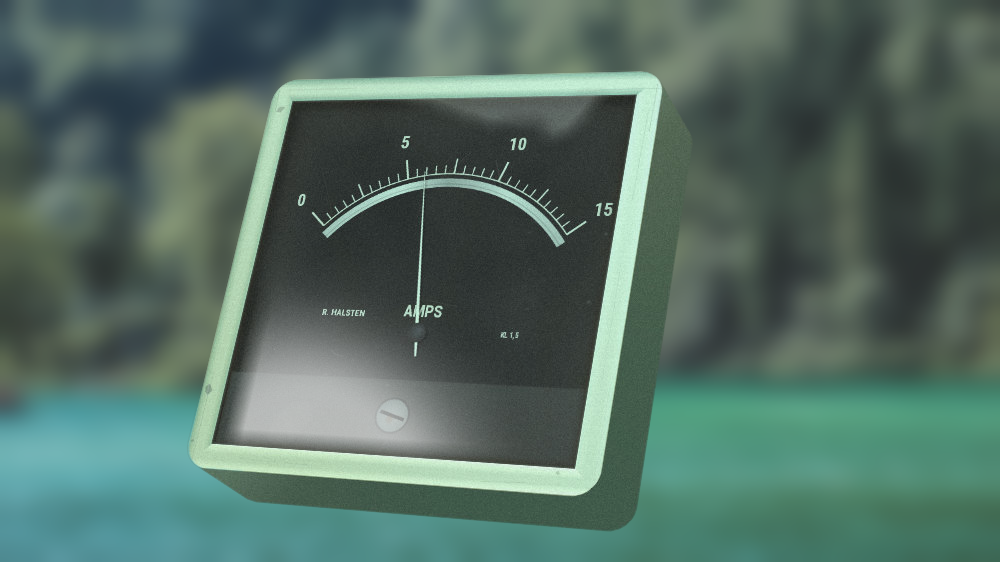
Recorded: 6,A
